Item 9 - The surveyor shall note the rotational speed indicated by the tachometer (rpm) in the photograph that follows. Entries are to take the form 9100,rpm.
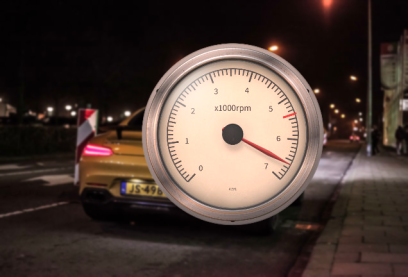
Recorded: 6600,rpm
